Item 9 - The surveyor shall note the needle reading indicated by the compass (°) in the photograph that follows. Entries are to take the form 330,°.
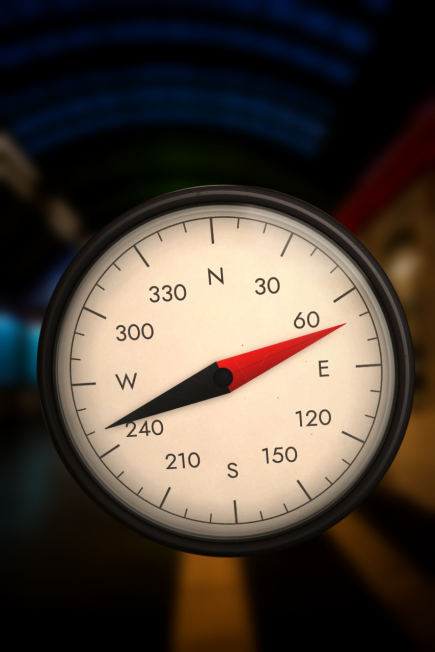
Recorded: 70,°
